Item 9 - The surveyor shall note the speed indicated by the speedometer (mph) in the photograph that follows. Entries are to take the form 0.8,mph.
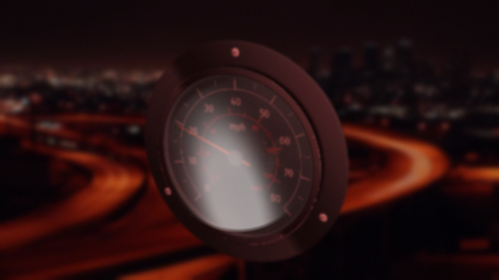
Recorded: 20,mph
